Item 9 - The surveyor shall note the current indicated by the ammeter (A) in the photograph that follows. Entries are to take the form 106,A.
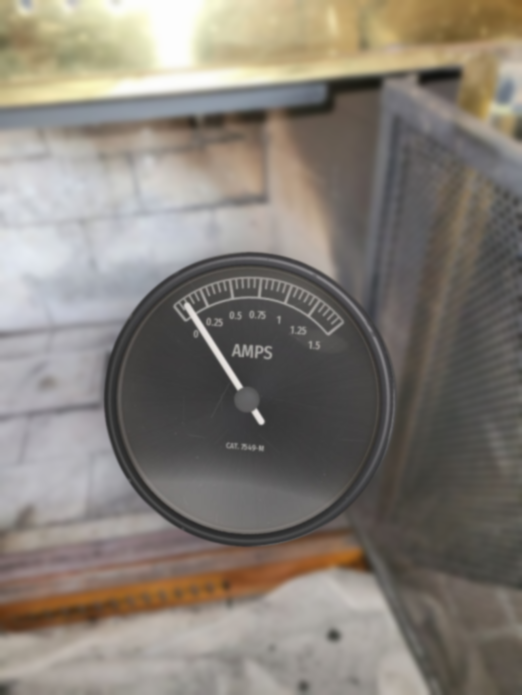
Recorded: 0.1,A
